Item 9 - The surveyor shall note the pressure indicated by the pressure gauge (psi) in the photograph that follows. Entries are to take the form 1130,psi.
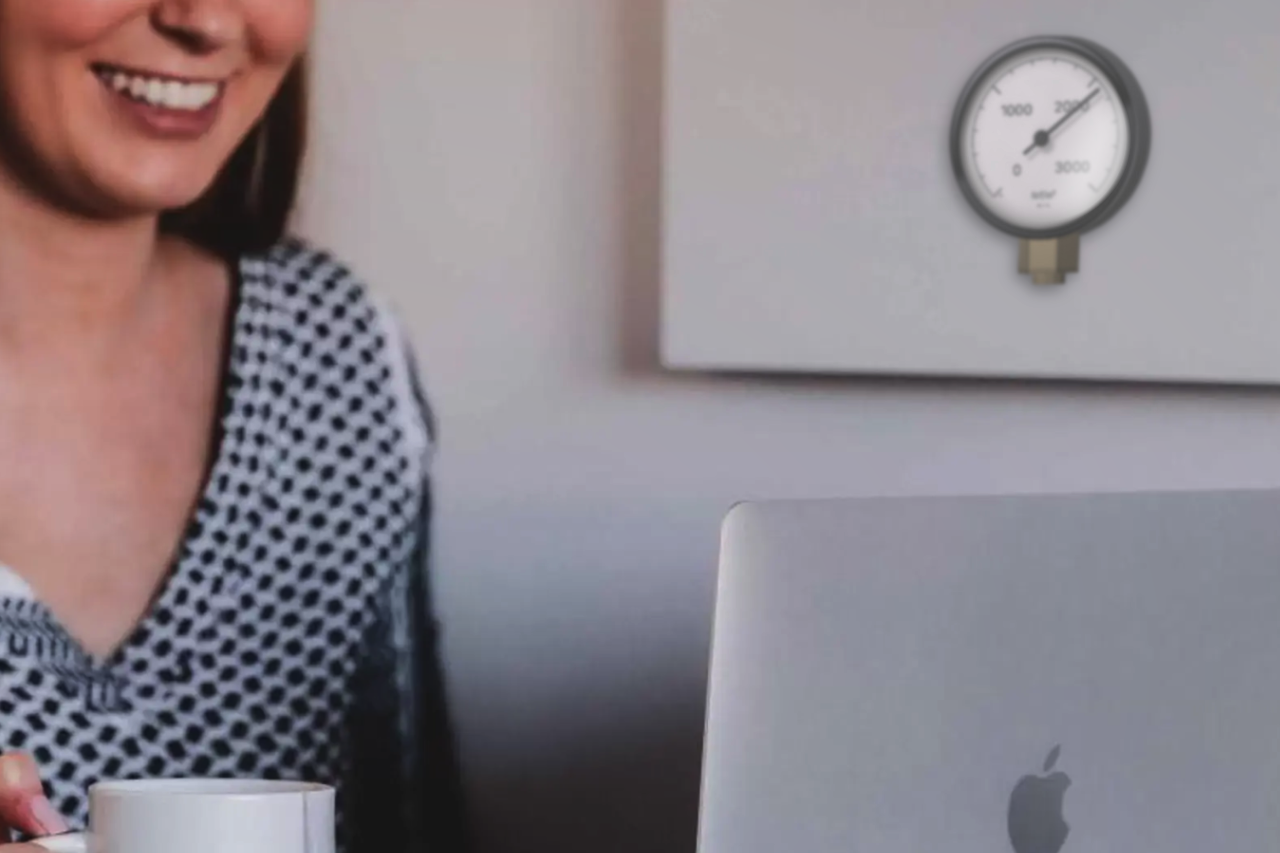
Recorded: 2100,psi
